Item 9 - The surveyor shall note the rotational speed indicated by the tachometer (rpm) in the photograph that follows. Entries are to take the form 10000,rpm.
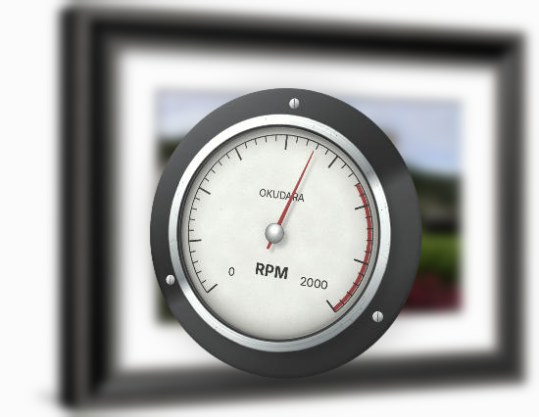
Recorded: 1150,rpm
